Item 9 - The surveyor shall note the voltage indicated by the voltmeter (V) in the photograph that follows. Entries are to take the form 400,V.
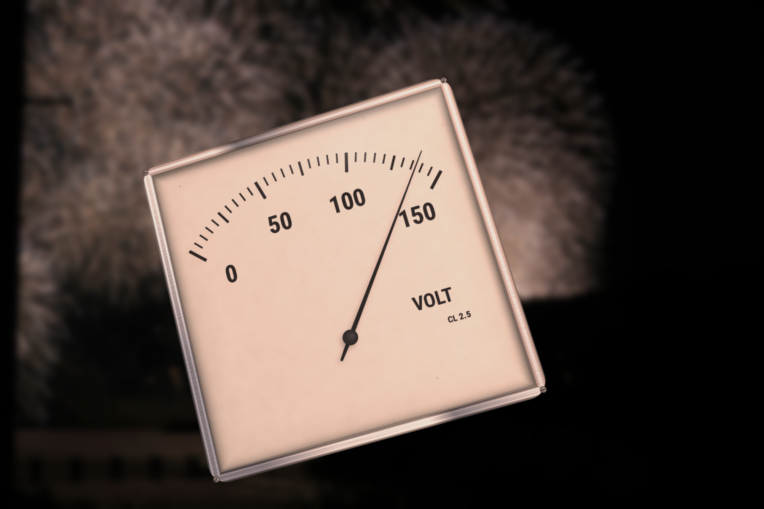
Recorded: 137.5,V
